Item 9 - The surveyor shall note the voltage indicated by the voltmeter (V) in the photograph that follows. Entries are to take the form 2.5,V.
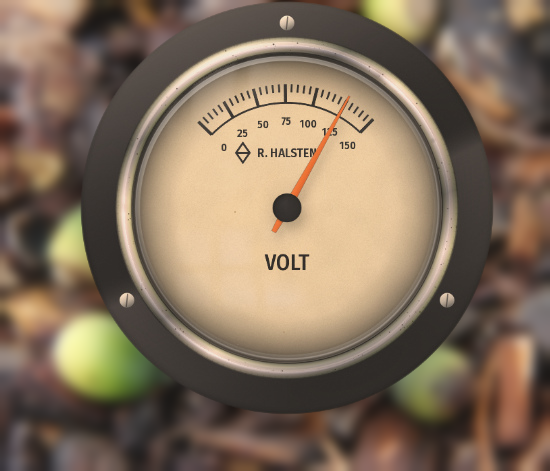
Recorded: 125,V
